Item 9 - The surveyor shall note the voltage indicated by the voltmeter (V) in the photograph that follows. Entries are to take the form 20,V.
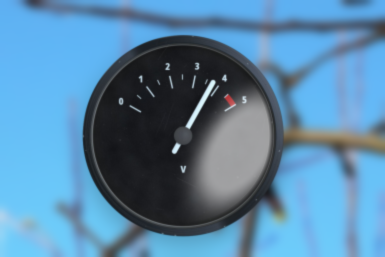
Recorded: 3.75,V
